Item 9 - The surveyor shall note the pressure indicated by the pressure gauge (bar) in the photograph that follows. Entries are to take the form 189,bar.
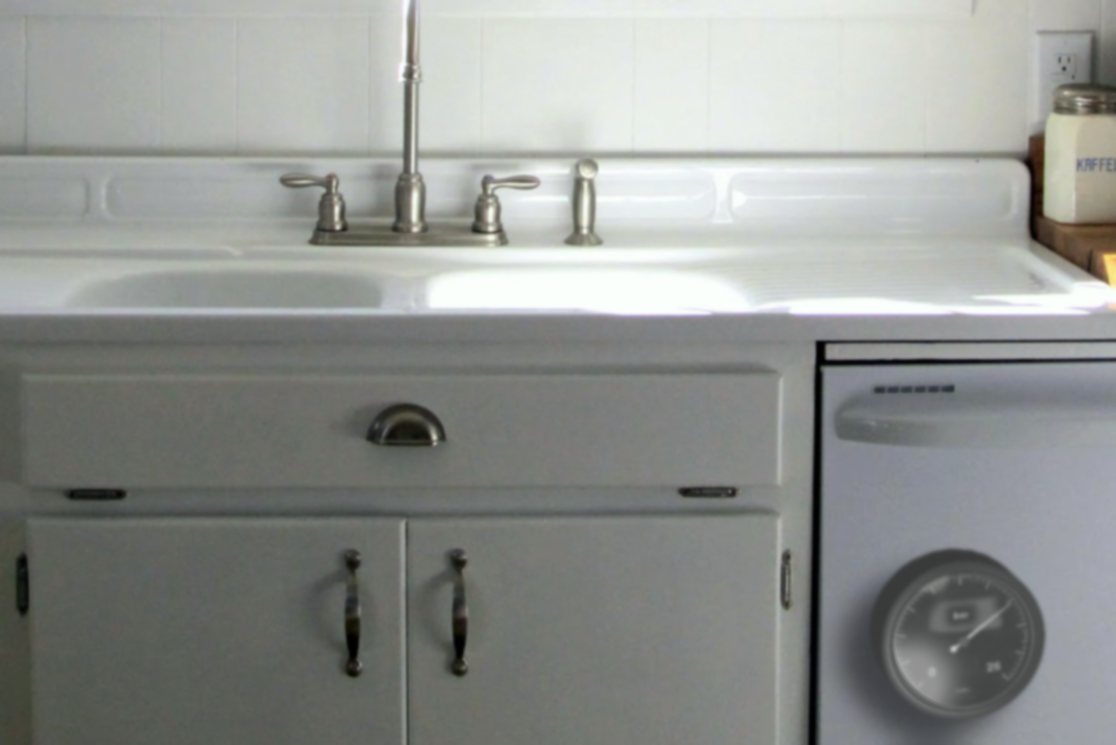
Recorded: 17.5,bar
